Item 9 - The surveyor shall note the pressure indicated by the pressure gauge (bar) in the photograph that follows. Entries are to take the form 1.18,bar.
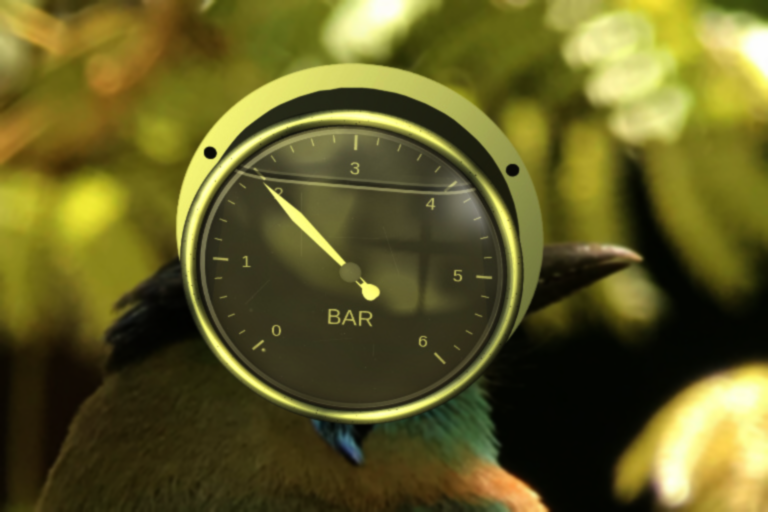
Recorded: 2,bar
